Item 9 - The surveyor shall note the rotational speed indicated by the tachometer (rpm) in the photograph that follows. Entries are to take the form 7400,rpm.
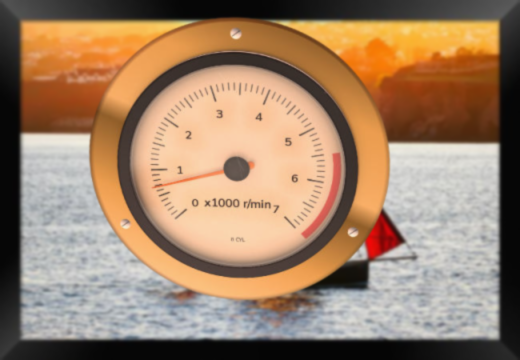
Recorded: 700,rpm
